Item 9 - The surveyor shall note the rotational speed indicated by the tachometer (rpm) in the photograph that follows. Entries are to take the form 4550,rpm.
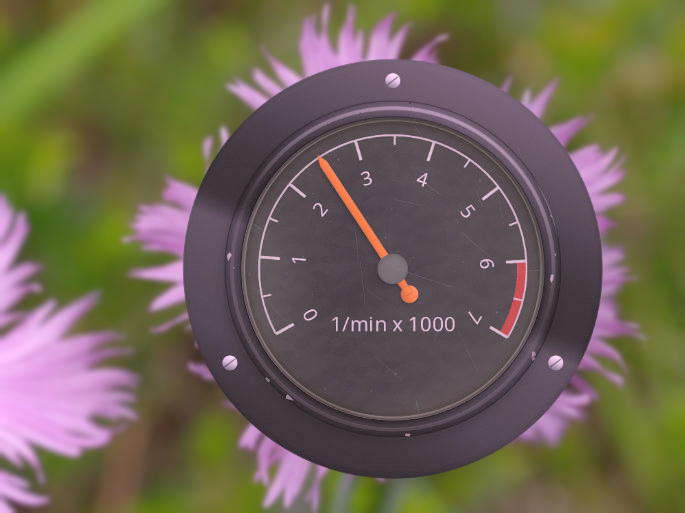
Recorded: 2500,rpm
